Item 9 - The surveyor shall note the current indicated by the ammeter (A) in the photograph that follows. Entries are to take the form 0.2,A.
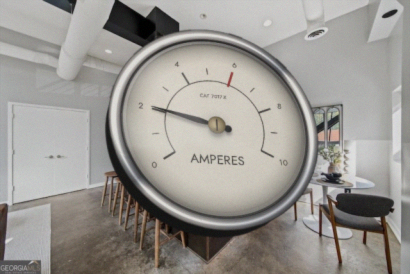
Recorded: 2,A
